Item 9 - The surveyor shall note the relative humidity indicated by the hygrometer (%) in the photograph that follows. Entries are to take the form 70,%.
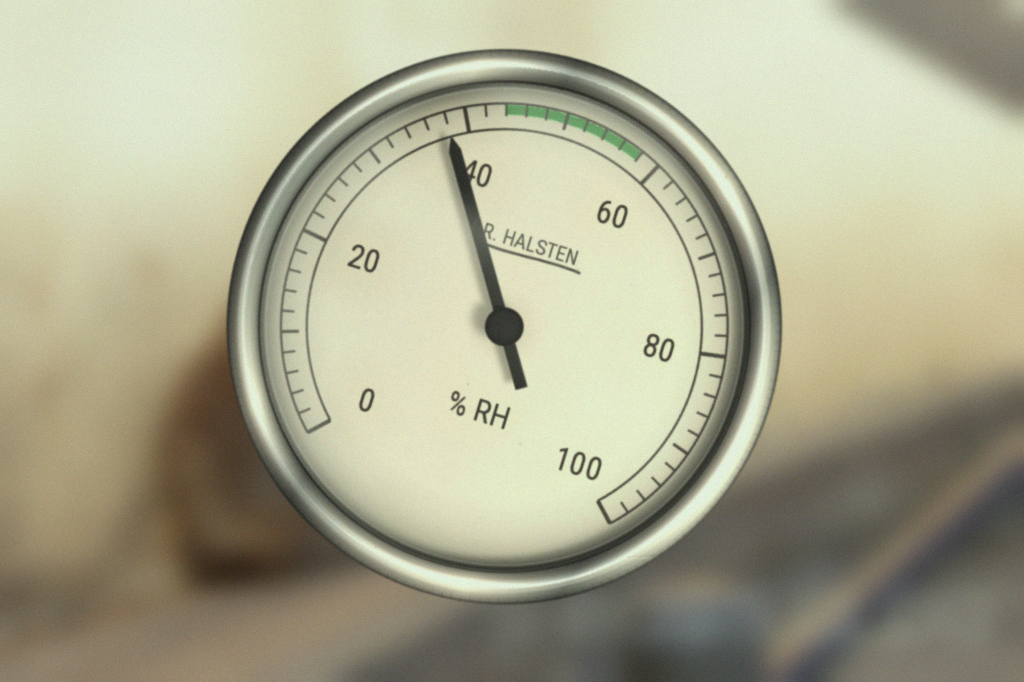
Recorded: 38,%
